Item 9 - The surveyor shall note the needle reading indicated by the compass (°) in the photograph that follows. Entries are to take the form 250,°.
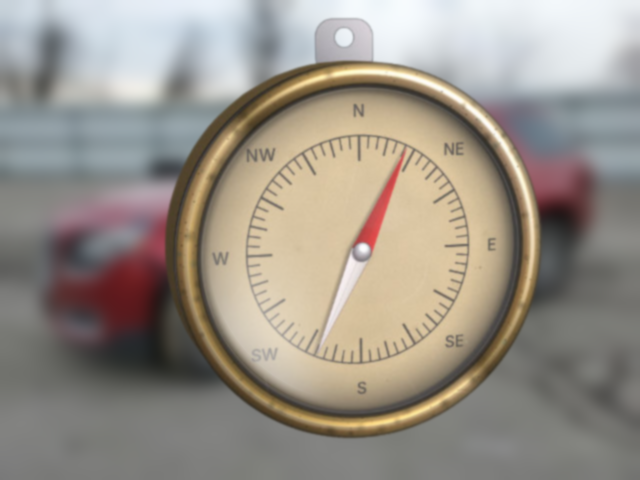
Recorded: 25,°
